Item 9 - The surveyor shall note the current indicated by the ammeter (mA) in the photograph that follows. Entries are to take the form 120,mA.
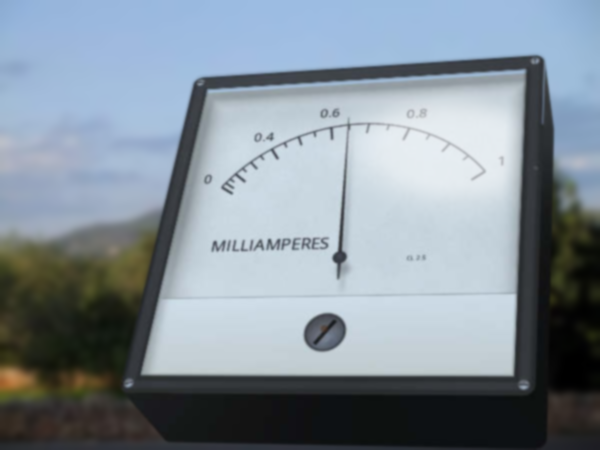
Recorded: 0.65,mA
